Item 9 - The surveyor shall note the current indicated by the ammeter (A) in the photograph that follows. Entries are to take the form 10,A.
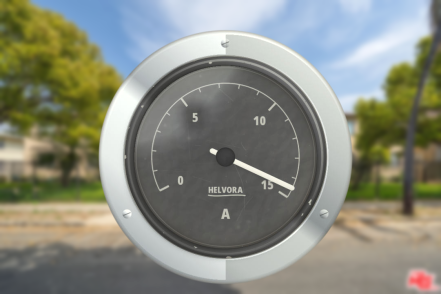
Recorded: 14.5,A
